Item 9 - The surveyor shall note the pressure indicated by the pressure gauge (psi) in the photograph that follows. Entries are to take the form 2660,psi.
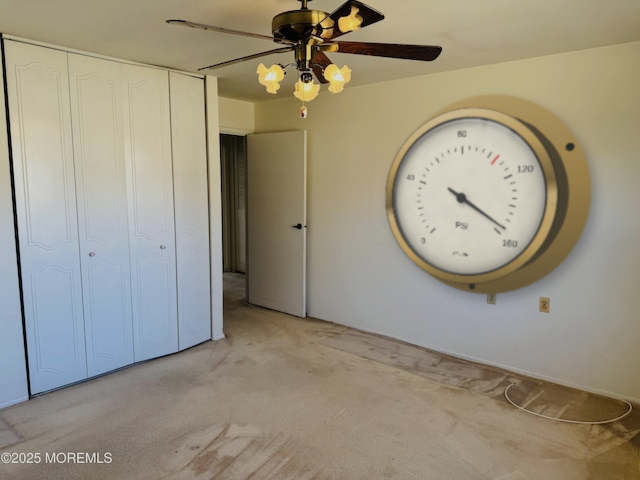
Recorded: 155,psi
